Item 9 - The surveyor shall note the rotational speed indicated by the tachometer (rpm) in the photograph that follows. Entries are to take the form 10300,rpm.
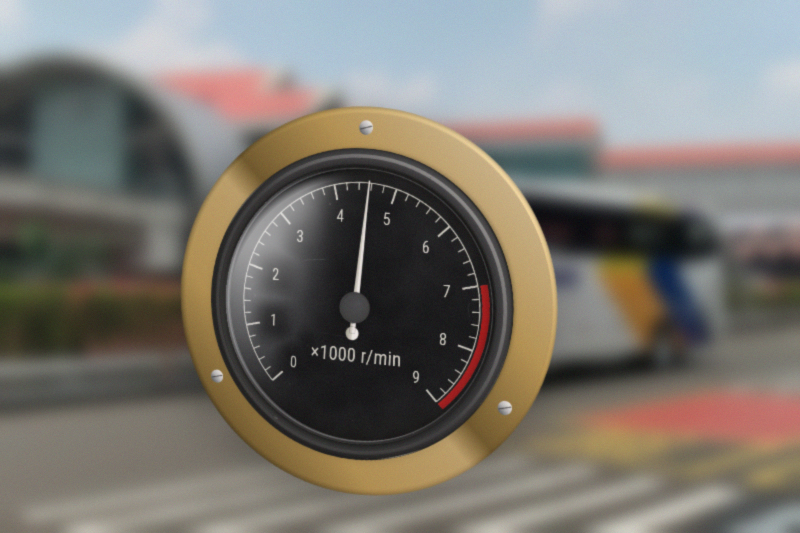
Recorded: 4600,rpm
